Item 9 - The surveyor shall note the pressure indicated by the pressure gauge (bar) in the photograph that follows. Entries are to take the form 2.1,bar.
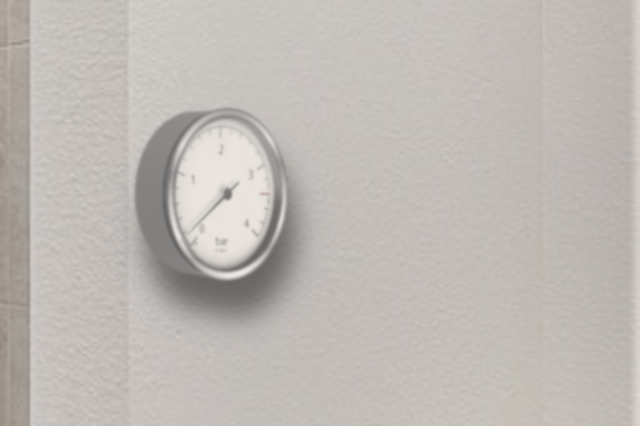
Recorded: 0.2,bar
